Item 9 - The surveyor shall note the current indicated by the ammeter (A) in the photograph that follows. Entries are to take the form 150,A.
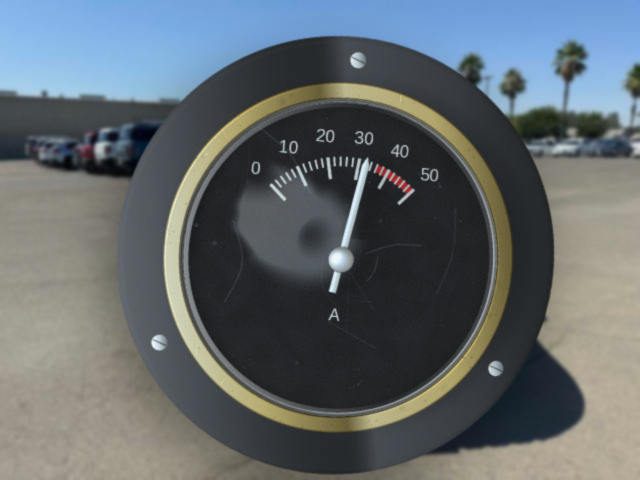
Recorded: 32,A
